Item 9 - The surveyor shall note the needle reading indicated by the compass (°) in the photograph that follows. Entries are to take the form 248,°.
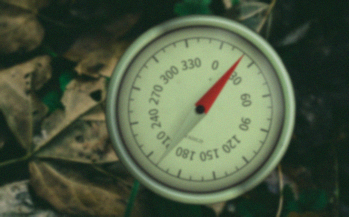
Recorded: 20,°
